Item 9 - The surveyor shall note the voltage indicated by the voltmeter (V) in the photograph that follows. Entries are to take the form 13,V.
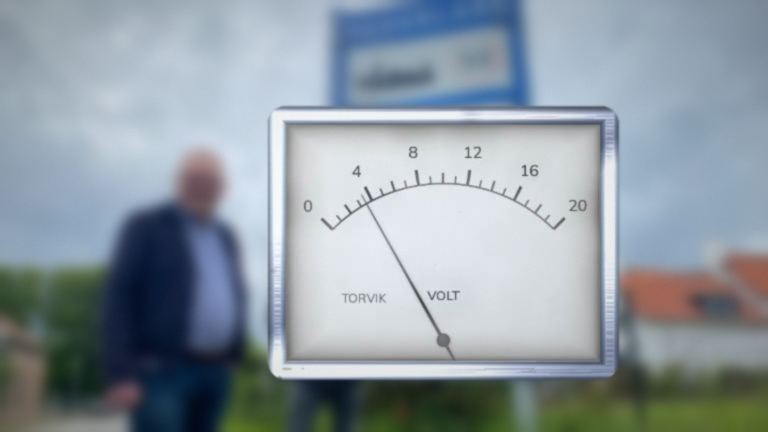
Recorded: 3.5,V
